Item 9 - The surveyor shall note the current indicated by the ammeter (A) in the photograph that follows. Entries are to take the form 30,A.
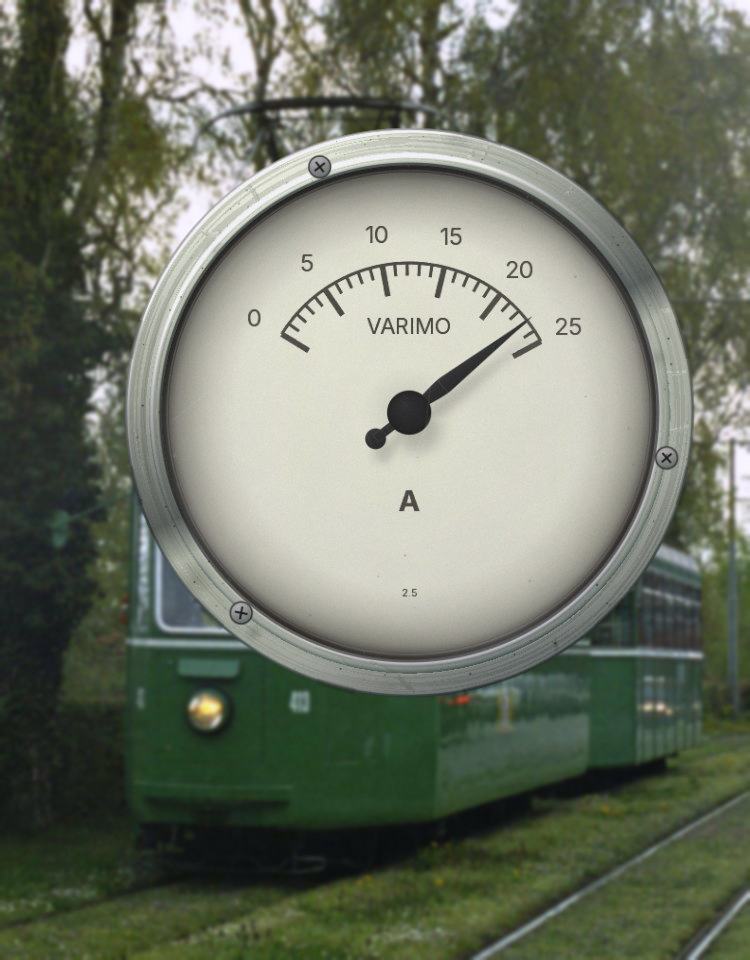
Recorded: 23,A
